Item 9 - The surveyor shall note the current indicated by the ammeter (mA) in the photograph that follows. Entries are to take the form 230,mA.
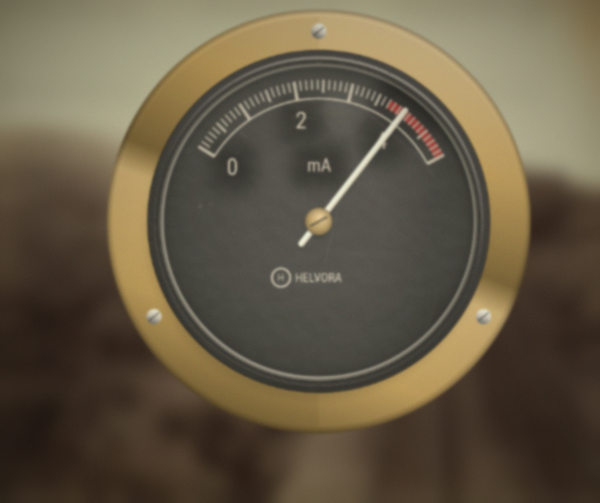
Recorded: 4,mA
